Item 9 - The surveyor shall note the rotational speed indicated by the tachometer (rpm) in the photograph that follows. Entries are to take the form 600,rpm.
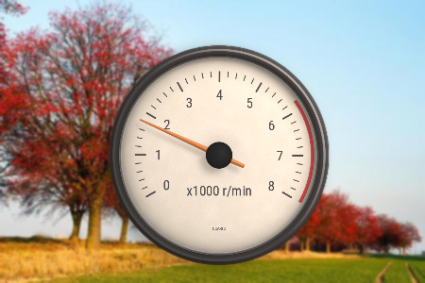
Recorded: 1800,rpm
